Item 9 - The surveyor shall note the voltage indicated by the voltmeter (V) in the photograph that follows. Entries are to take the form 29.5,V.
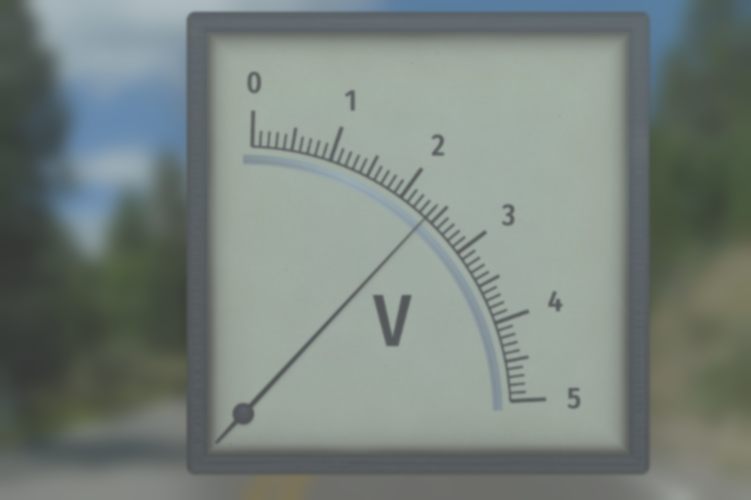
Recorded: 2.4,V
